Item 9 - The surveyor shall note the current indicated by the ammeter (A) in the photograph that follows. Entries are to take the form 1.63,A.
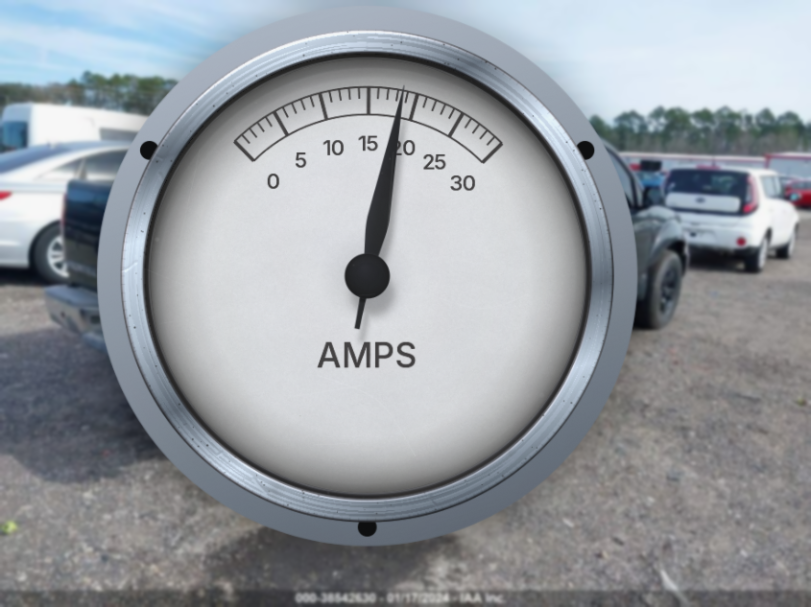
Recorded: 18.5,A
